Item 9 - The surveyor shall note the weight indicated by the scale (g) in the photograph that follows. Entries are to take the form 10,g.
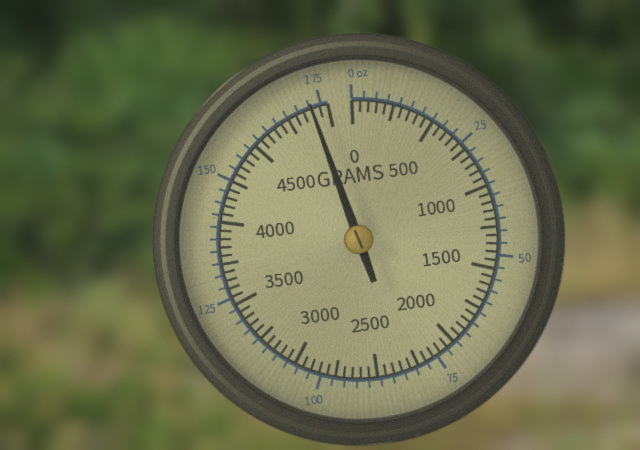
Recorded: 4900,g
